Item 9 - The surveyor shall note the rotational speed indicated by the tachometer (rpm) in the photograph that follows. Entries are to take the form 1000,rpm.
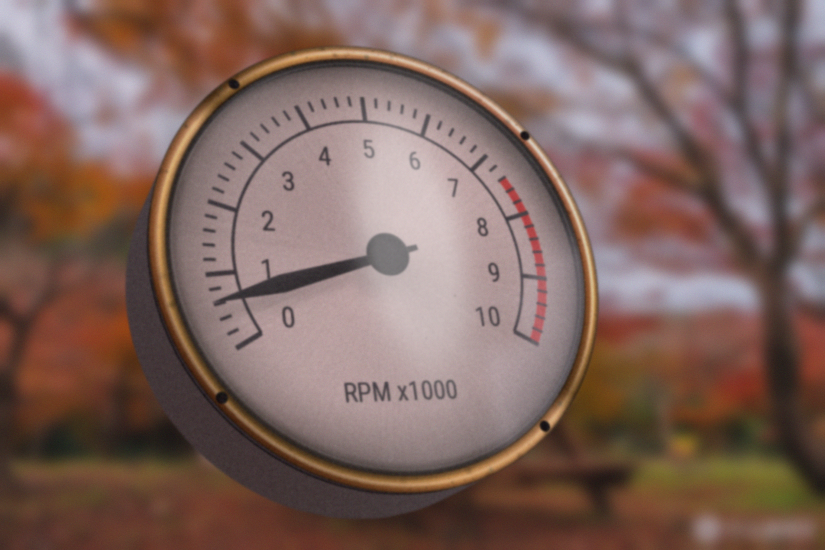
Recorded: 600,rpm
